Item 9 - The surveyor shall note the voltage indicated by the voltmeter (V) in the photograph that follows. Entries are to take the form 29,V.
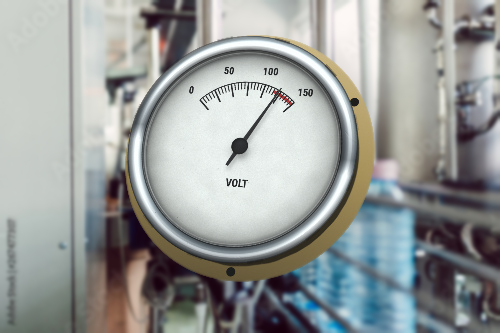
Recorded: 125,V
